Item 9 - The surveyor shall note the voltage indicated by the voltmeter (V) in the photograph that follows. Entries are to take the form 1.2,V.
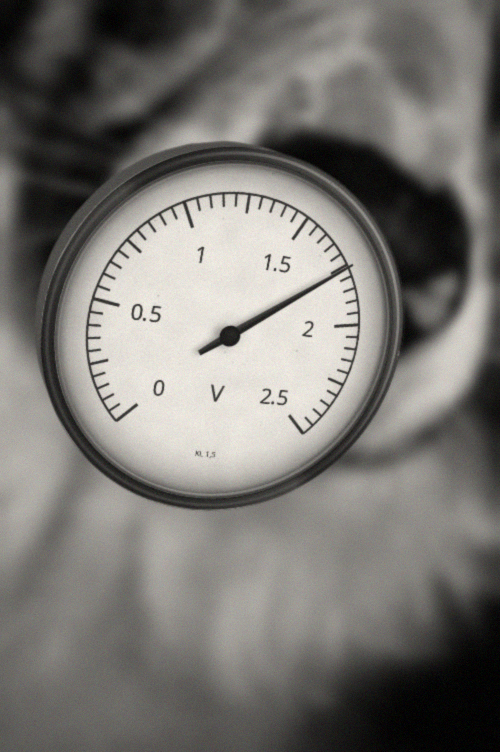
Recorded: 1.75,V
